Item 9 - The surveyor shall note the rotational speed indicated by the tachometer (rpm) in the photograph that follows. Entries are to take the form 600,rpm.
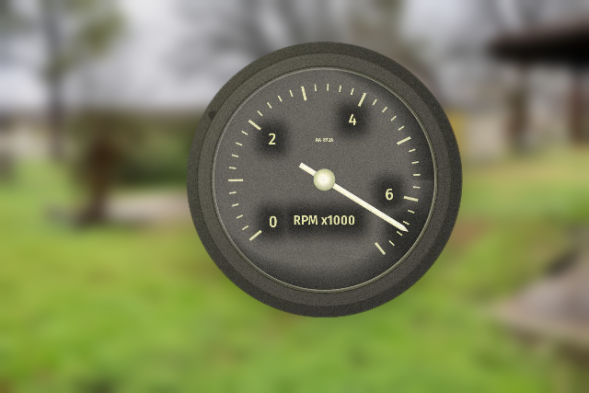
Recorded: 6500,rpm
